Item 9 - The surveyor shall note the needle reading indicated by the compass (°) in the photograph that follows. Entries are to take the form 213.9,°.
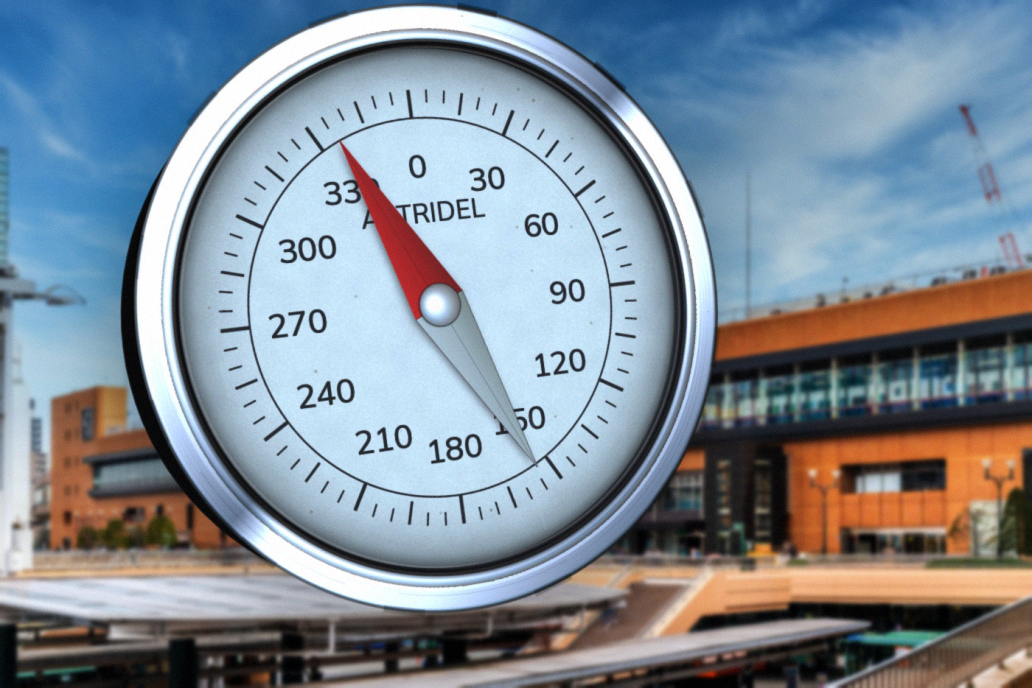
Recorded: 335,°
